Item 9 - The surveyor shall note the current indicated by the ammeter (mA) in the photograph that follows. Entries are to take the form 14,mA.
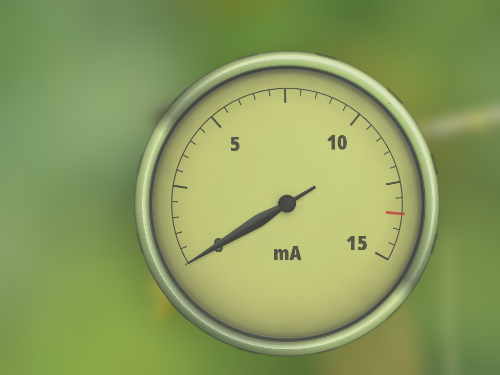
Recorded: 0,mA
